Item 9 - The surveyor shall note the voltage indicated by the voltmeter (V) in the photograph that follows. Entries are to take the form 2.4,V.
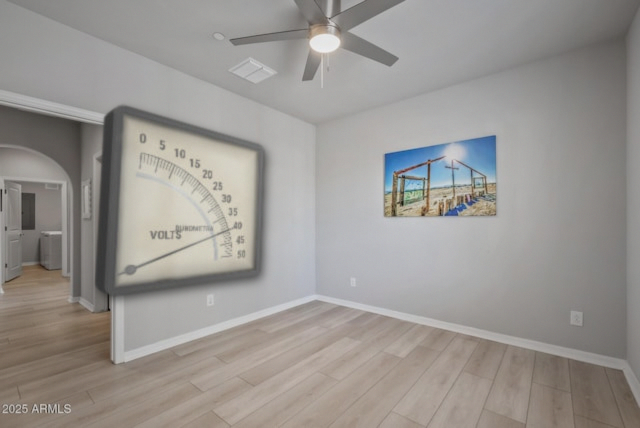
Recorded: 40,V
